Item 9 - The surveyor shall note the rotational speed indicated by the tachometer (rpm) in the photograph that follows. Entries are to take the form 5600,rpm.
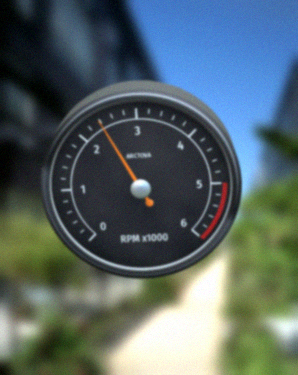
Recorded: 2400,rpm
